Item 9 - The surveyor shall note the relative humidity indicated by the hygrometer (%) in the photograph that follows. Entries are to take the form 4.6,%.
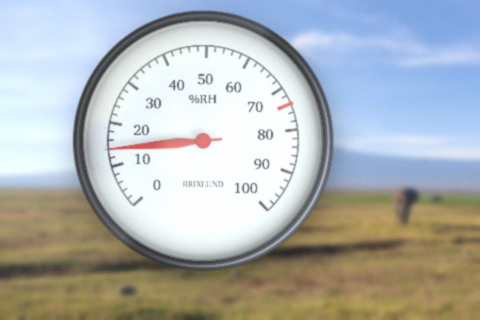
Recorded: 14,%
